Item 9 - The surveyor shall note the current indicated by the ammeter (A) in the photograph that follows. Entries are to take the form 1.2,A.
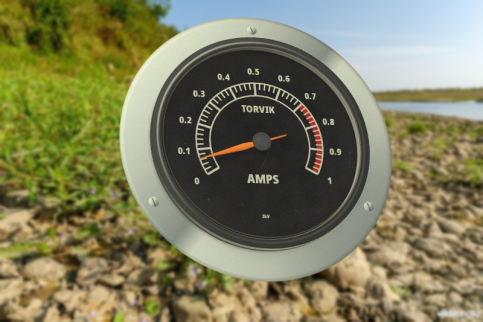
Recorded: 0.06,A
